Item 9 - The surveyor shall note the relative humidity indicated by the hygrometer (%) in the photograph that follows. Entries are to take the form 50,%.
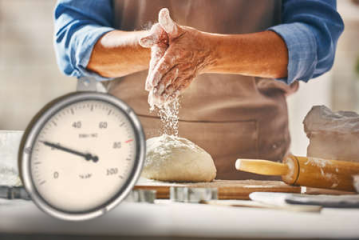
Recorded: 20,%
